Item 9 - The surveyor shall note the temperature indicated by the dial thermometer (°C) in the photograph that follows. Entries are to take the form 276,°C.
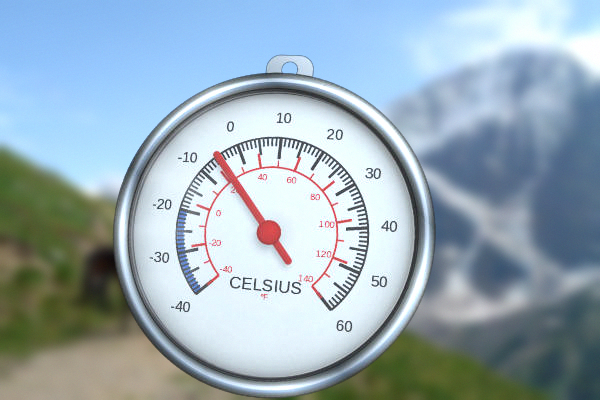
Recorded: -5,°C
